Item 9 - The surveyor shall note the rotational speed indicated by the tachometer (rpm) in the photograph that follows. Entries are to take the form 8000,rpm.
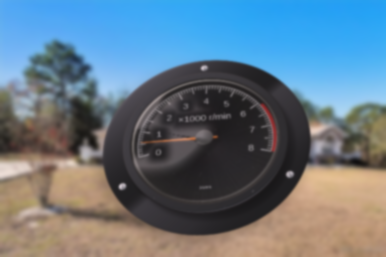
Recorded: 500,rpm
